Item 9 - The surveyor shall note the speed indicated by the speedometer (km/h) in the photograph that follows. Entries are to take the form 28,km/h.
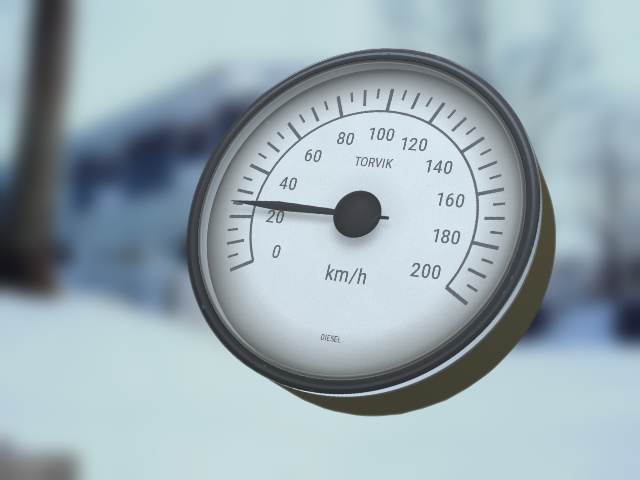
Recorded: 25,km/h
